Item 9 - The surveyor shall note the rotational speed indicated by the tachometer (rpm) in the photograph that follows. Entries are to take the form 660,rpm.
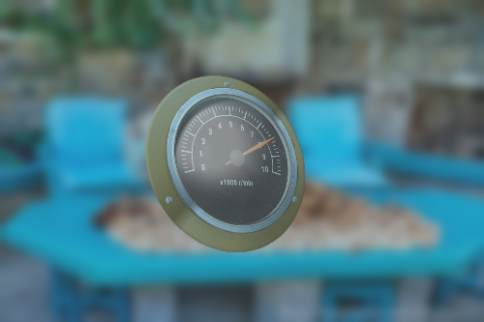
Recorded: 8000,rpm
